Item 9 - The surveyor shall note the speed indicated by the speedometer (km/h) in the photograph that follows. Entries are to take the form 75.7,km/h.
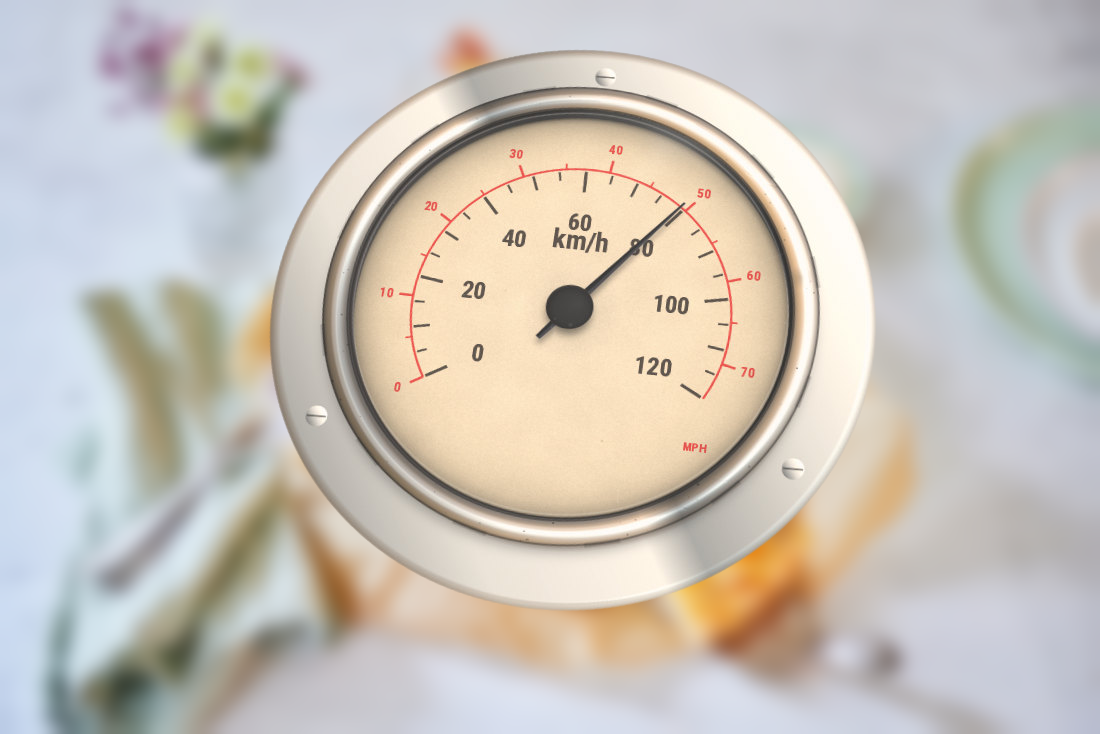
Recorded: 80,km/h
